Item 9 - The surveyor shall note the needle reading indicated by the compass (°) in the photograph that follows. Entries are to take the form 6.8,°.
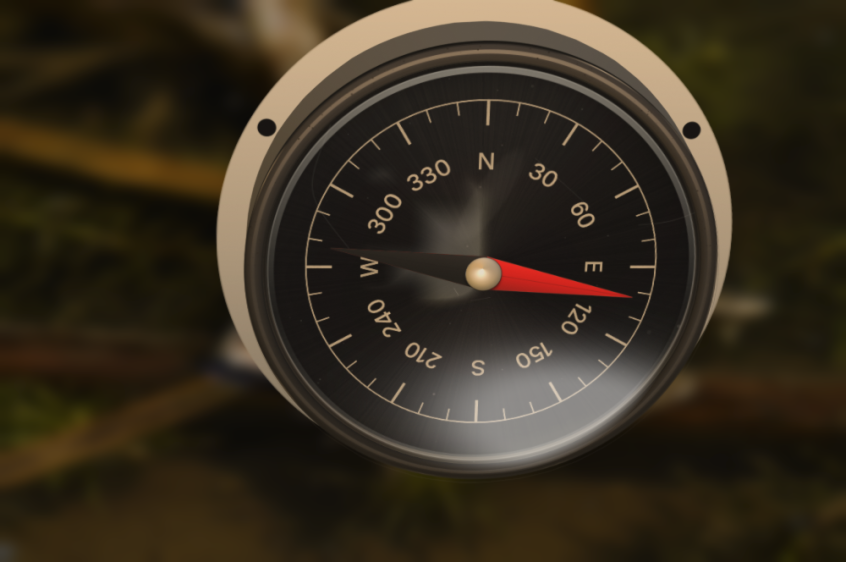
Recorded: 100,°
